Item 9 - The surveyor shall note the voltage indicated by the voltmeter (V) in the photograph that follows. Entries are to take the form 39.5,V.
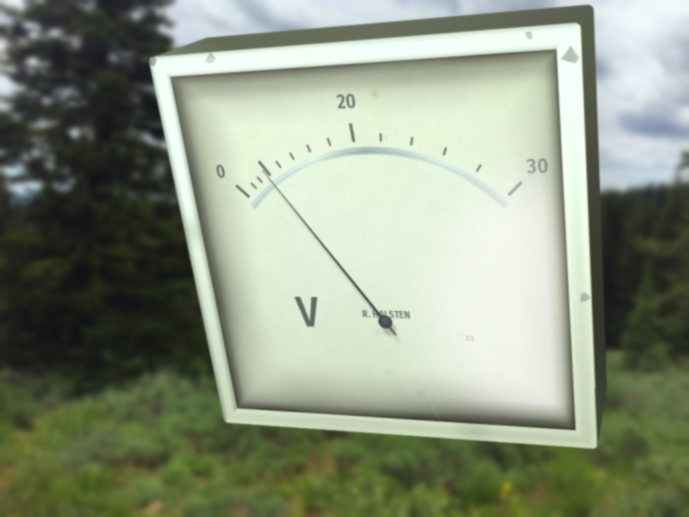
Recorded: 10,V
